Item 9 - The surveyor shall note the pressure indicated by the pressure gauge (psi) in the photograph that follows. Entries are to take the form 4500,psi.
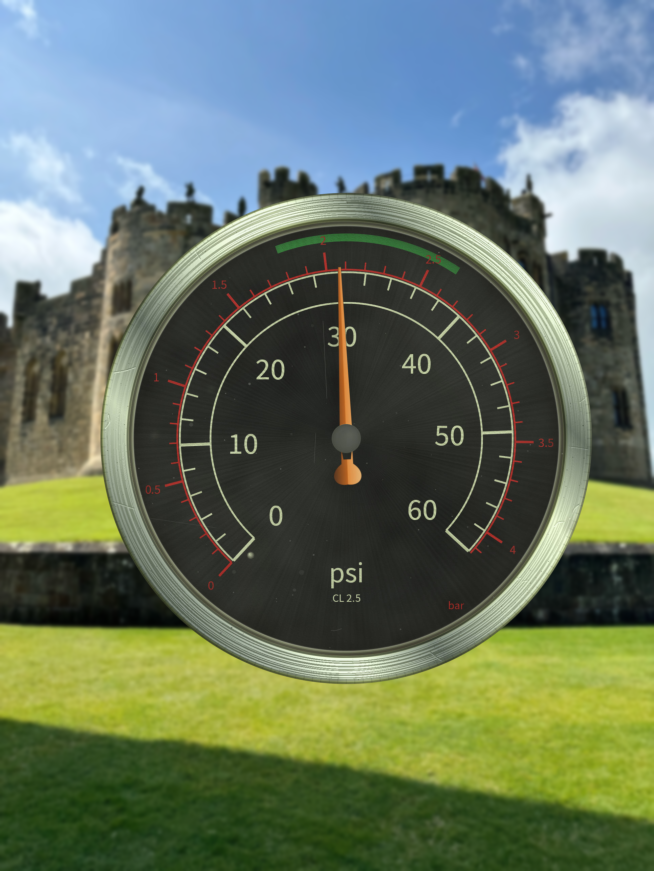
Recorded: 30,psi
